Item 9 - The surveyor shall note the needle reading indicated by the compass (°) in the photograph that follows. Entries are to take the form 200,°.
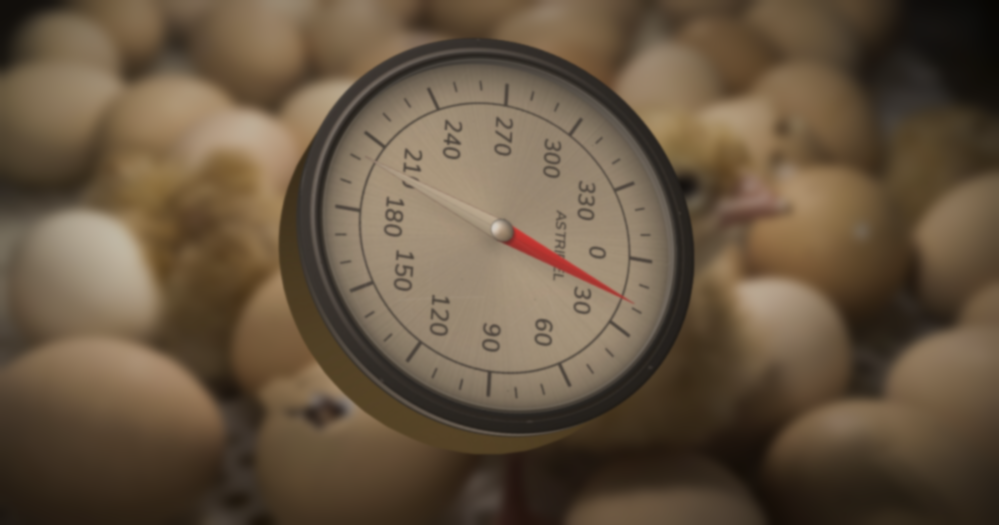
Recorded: 20,°
